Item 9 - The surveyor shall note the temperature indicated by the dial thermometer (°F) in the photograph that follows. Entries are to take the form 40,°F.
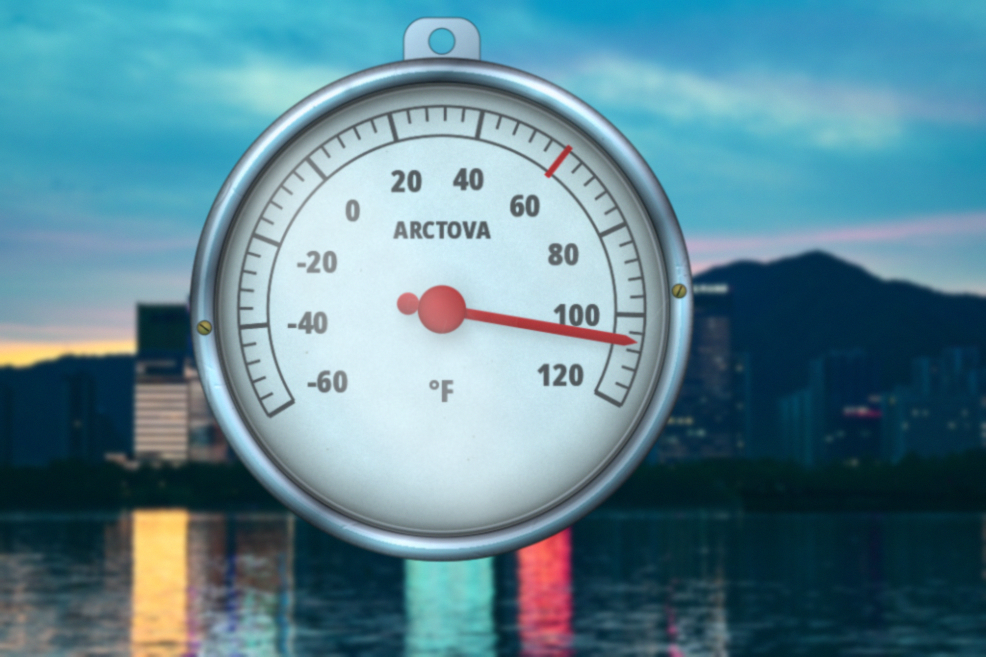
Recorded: 106,°F
